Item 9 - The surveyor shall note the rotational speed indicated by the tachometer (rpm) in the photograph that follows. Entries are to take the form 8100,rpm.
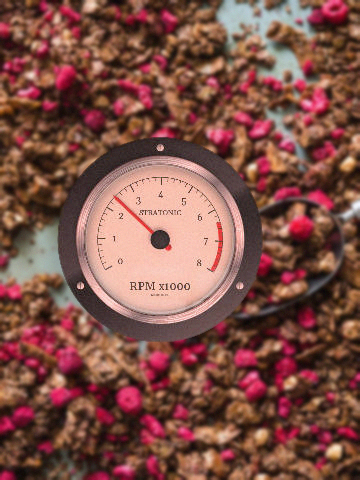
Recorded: 2400,rpm
